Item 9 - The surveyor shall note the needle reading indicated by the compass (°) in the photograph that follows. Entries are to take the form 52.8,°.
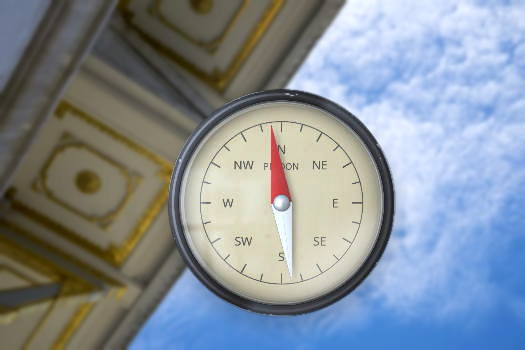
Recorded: 352.5,°
